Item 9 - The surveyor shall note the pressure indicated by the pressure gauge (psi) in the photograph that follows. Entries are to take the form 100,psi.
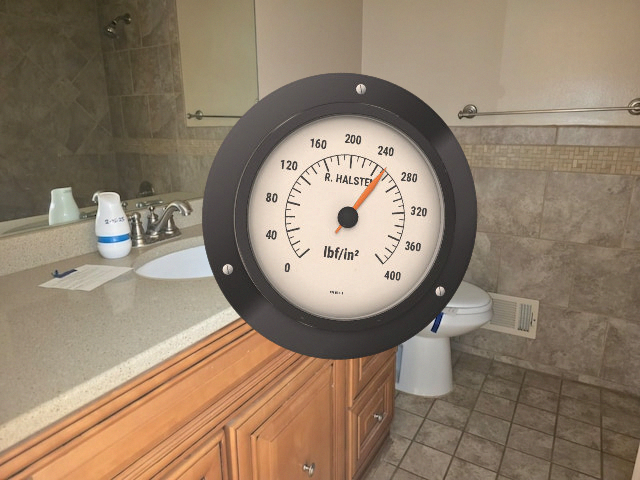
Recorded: 250,psi
